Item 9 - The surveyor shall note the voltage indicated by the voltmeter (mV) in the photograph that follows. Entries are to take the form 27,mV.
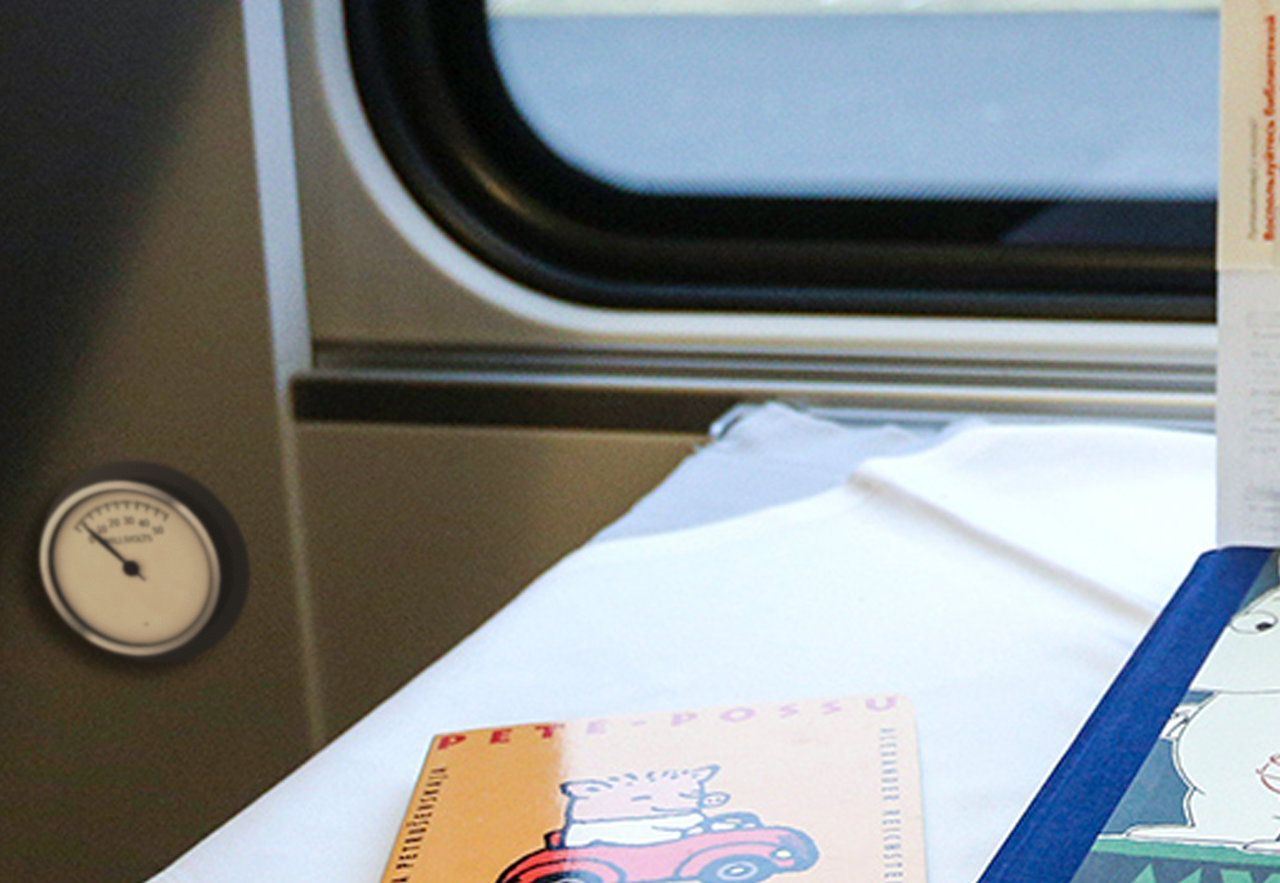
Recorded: 5,mV
